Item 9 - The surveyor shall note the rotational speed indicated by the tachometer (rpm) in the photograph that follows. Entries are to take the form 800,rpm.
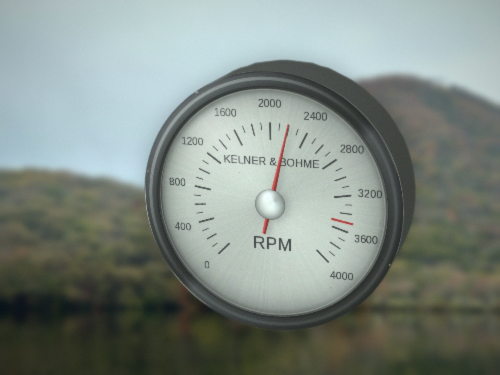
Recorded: 2200,rpm
